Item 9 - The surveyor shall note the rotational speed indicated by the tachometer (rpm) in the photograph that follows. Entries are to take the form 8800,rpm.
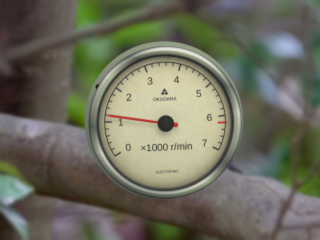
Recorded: 1200,rpm
